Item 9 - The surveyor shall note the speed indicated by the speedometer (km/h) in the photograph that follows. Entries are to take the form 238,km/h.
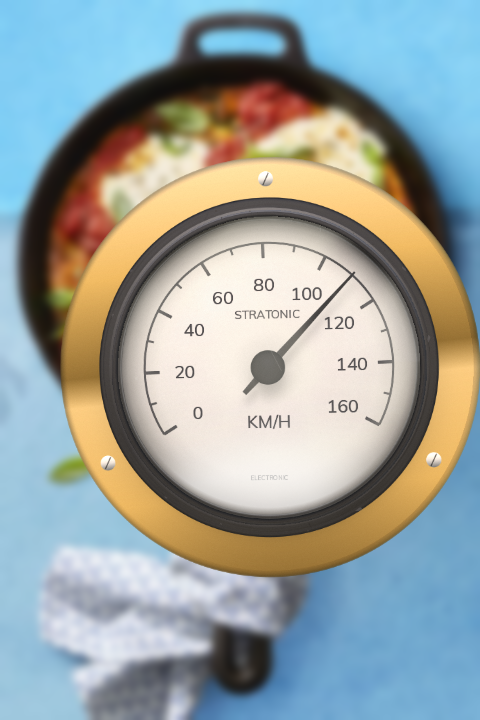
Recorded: 110,km/h
